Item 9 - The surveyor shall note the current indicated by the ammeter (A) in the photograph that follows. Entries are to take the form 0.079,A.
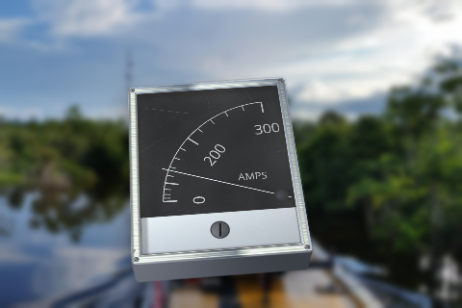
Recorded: 130,A
